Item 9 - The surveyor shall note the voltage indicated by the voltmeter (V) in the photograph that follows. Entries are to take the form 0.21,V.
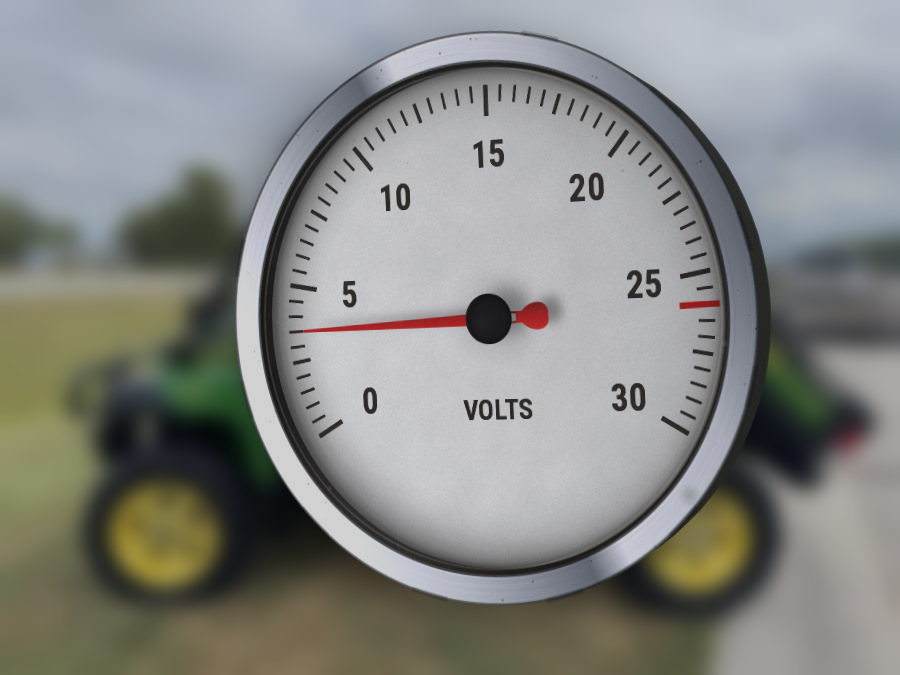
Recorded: 3.5,V
